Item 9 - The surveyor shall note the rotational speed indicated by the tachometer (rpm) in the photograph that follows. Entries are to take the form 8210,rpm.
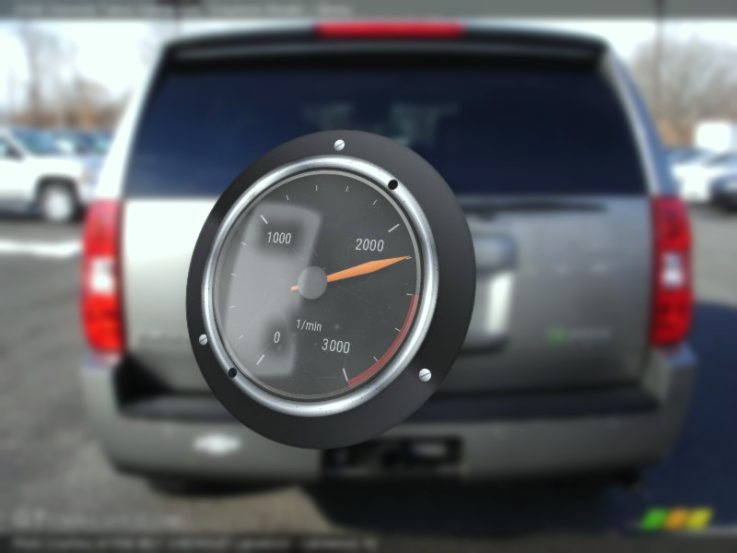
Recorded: 2200,rpm
